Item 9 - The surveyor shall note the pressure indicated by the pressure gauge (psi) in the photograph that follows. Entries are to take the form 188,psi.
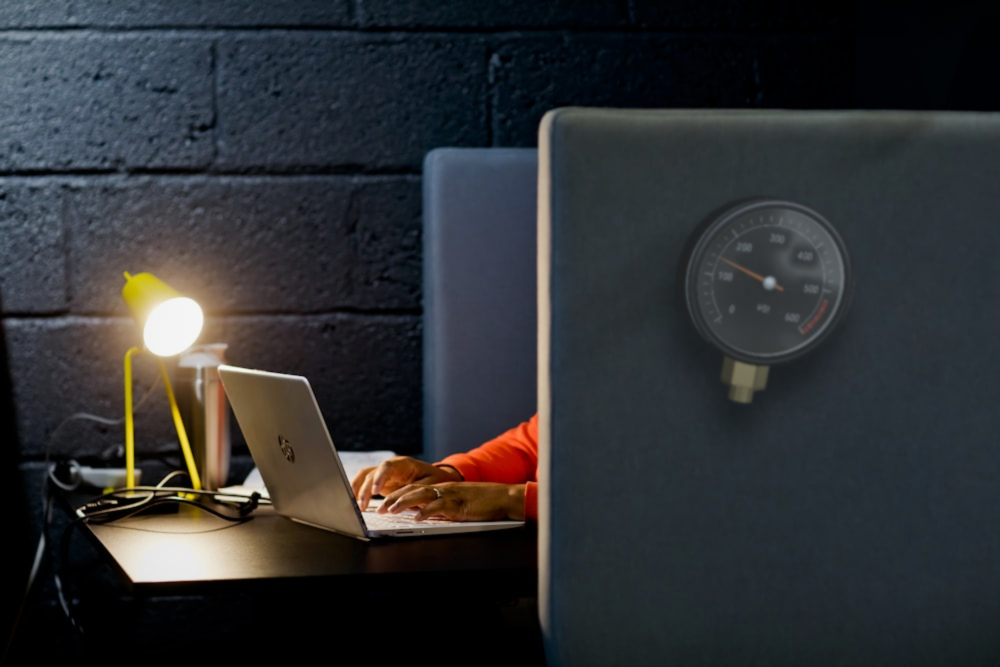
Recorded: 140,psi
